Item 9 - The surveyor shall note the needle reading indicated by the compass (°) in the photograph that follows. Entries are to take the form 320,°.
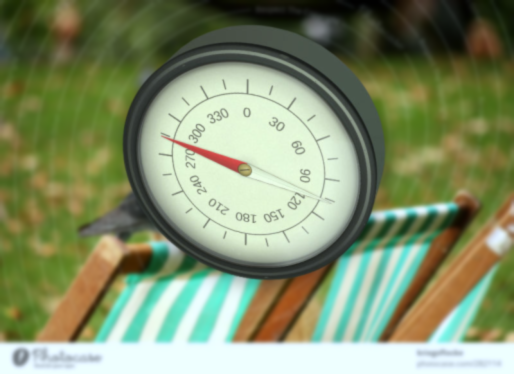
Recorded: 285,°
